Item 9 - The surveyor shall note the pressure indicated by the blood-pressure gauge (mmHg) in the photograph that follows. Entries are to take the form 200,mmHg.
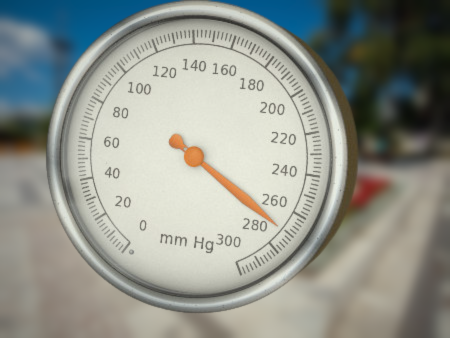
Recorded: 270,mmHg
